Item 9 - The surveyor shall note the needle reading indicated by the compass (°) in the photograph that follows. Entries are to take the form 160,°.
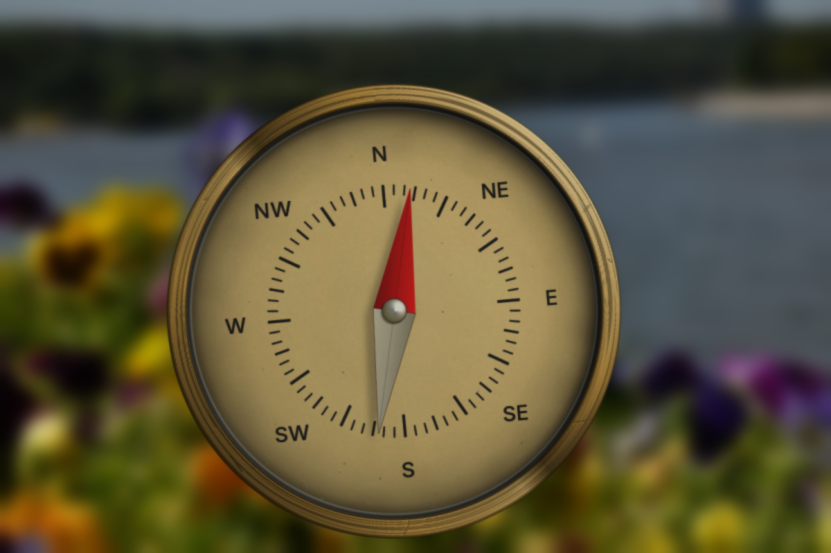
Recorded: 12.5,°
